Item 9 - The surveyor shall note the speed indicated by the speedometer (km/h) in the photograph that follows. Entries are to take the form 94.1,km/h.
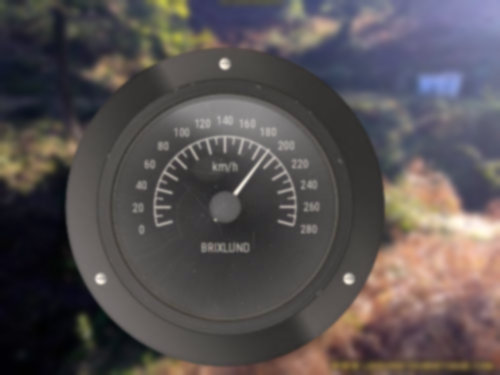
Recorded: 190,km/h
